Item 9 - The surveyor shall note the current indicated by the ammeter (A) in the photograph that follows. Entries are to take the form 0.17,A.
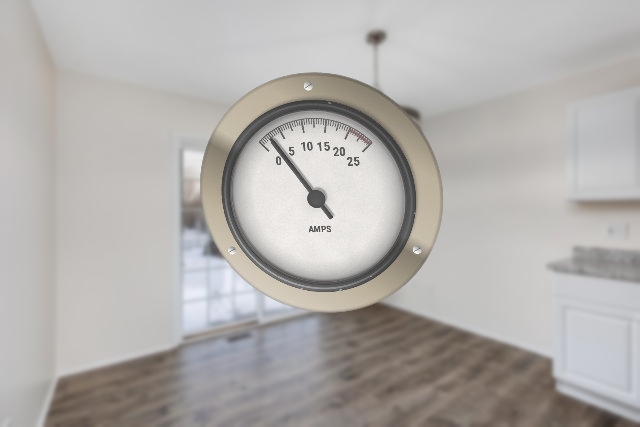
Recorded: 2.5,A
